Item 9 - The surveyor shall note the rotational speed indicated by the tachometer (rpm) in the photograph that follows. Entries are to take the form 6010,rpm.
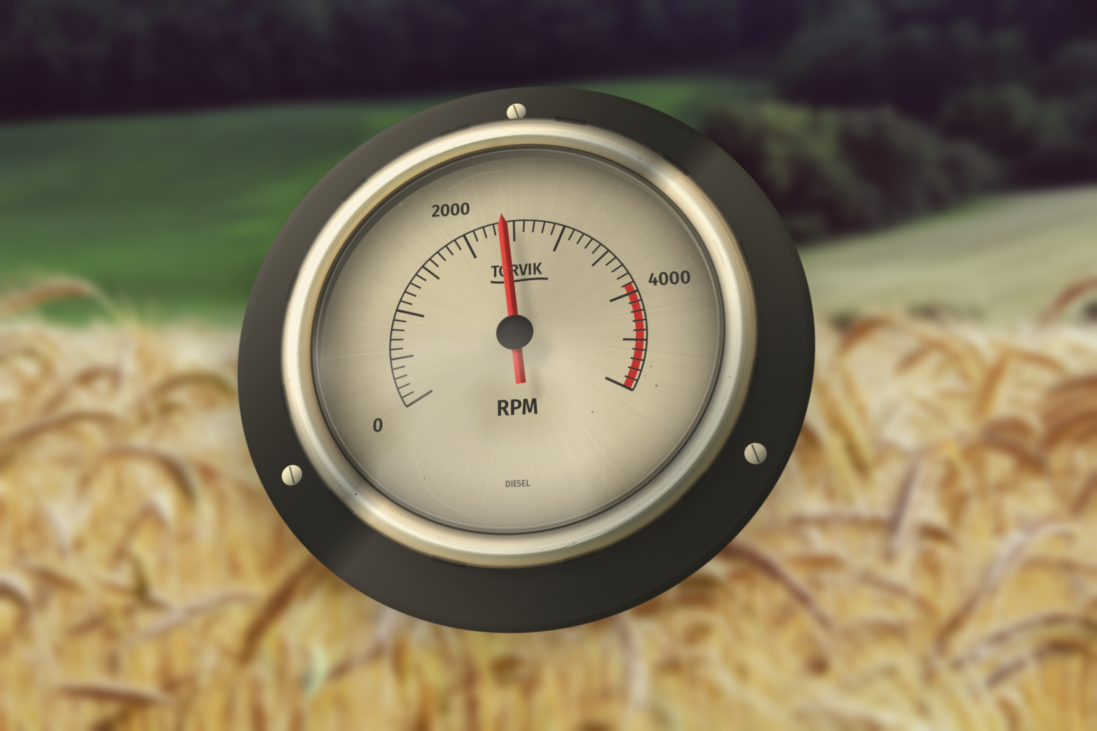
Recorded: 2400,rpm
